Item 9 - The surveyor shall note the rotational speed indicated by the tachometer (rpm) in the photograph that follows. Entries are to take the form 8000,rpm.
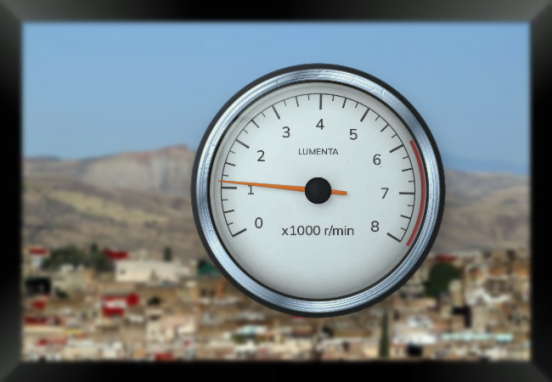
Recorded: 1125,rpm
